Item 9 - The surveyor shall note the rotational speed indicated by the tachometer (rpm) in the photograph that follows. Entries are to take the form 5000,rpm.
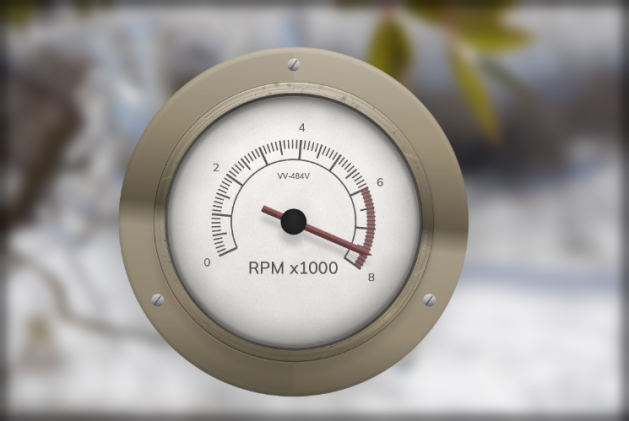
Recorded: 7600,rpm
